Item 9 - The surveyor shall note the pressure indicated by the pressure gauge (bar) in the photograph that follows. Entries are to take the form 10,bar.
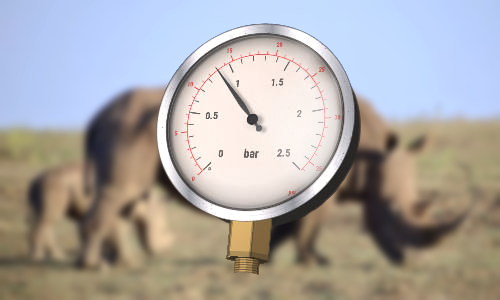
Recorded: 0.9,bar
